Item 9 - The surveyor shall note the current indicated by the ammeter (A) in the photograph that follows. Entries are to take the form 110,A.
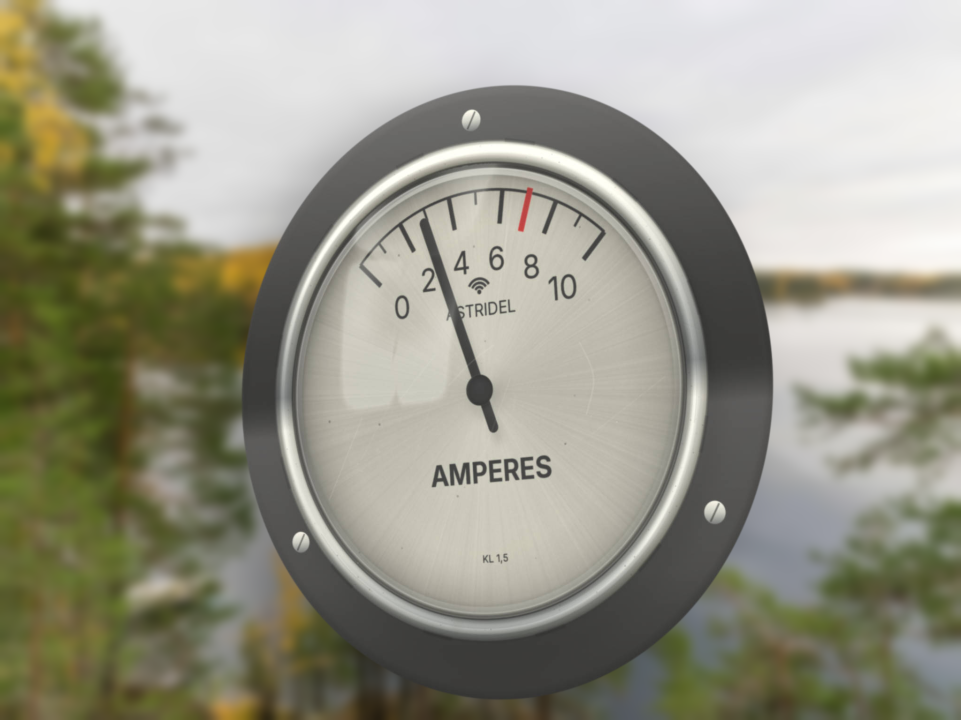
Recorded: 3,A
